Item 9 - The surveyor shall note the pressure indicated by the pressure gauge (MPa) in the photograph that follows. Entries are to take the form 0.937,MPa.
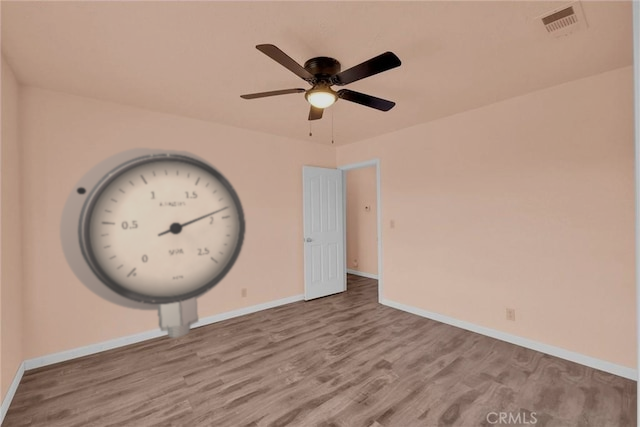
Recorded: 1.9,MPa
